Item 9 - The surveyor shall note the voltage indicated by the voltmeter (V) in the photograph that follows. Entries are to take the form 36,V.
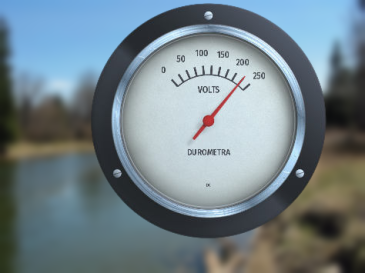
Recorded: 225,V
